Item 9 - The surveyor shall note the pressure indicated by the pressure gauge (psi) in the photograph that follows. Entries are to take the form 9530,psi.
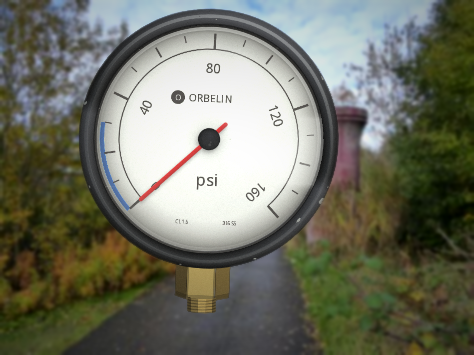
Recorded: 0,psi
